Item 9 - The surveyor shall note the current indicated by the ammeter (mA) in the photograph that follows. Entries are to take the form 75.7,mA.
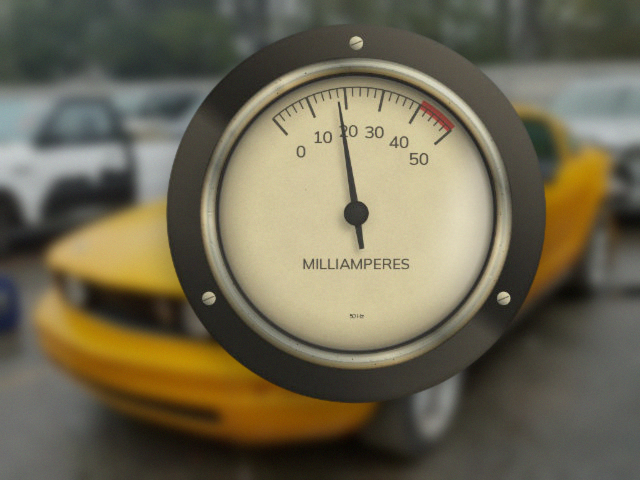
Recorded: 18,mA
